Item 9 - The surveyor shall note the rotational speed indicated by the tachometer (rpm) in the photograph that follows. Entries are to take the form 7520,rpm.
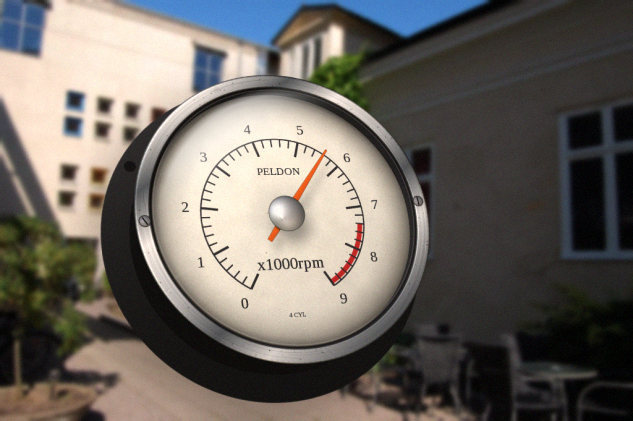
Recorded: 5600,rpm
